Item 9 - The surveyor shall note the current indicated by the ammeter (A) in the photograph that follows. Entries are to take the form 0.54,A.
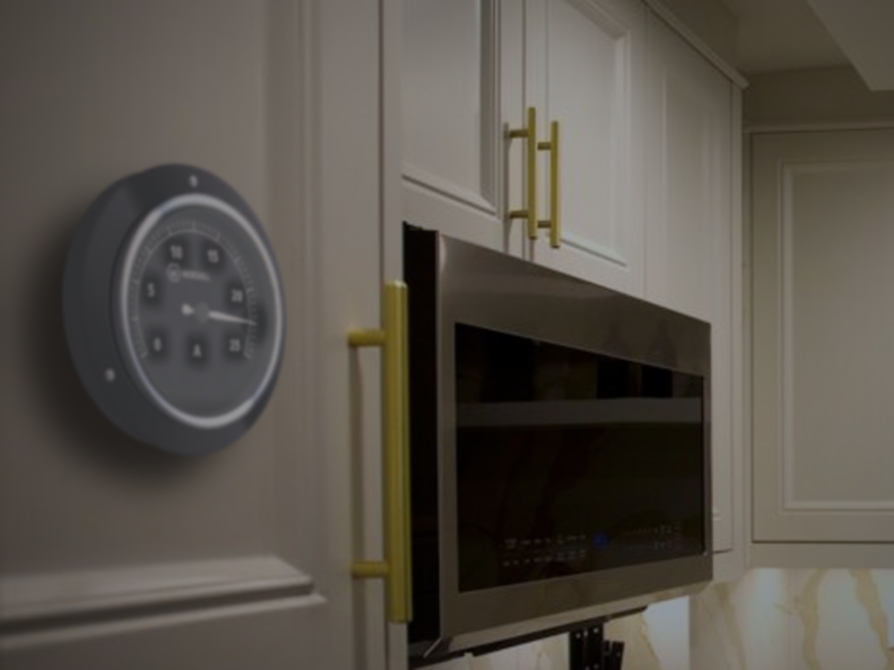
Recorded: 22.5,A
